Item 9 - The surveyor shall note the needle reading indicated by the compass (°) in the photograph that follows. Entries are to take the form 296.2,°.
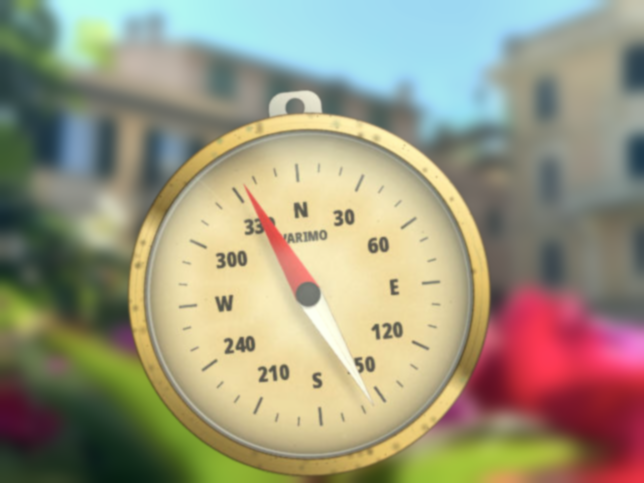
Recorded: 335,°
